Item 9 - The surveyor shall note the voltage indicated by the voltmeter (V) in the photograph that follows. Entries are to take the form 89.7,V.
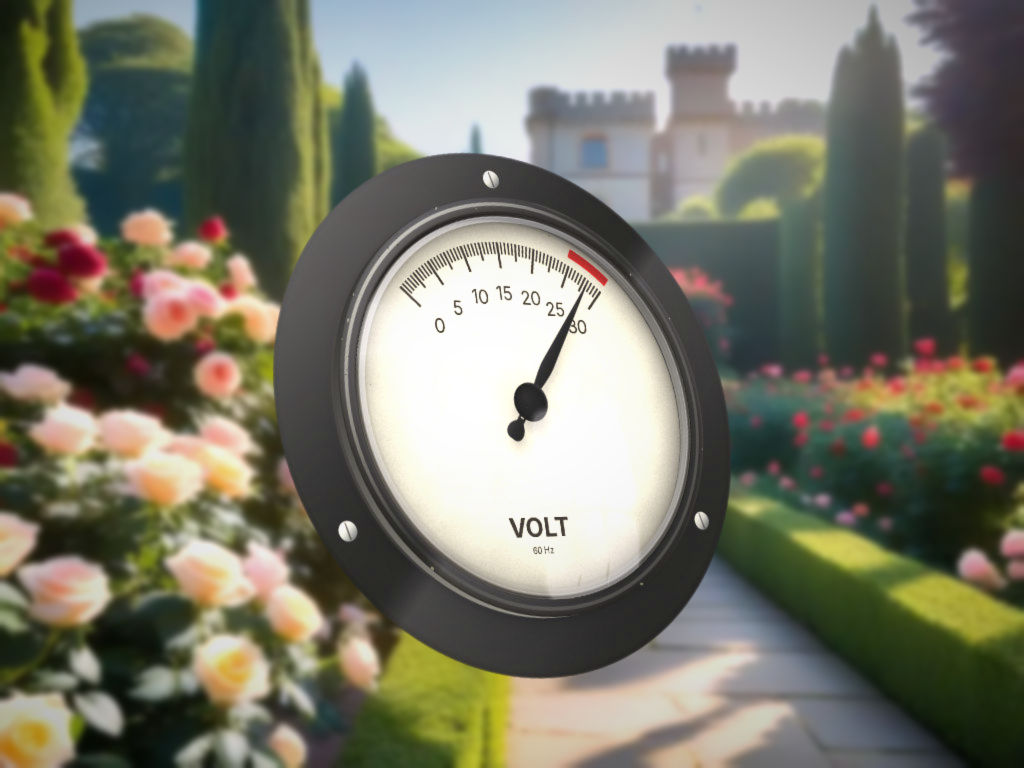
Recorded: 27.5,V
